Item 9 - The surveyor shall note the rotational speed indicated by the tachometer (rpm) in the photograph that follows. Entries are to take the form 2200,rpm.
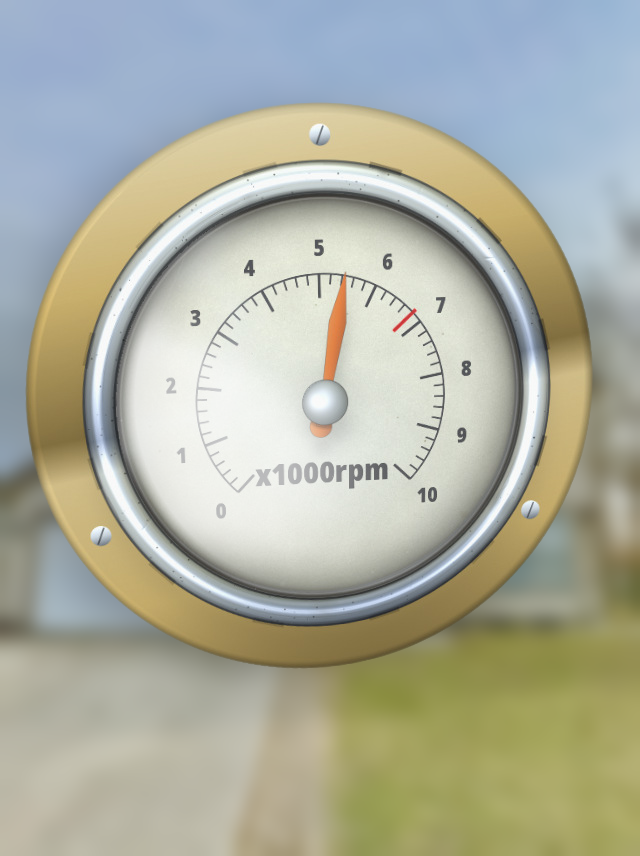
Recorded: 5400,rpm
